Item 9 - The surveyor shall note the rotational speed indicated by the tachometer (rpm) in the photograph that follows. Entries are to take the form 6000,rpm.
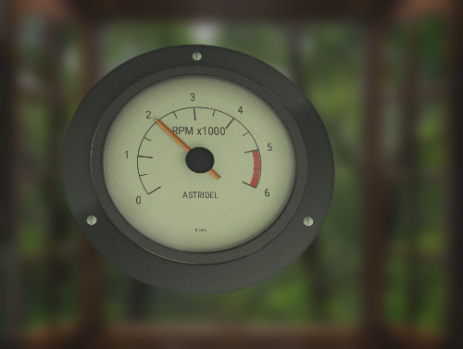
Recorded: 2000,rpm
